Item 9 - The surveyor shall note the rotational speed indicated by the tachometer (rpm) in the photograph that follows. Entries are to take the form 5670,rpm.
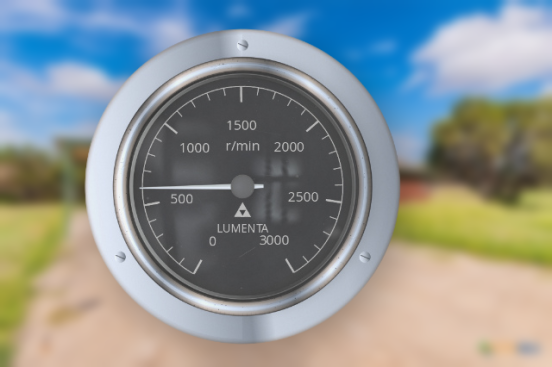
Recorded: 600,rpm
